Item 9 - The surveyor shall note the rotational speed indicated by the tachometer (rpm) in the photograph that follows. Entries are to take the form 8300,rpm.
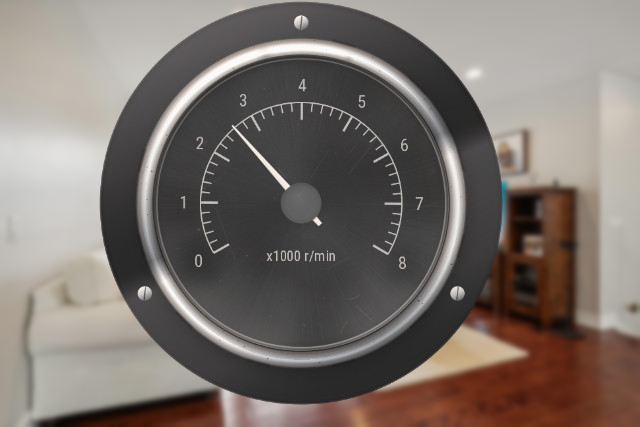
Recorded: 2600,rpm
